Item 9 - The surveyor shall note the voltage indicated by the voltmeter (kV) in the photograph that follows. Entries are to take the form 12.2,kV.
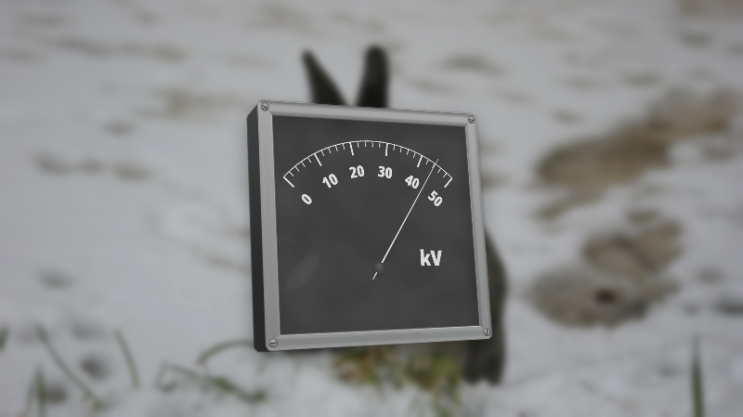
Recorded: 44,kV
